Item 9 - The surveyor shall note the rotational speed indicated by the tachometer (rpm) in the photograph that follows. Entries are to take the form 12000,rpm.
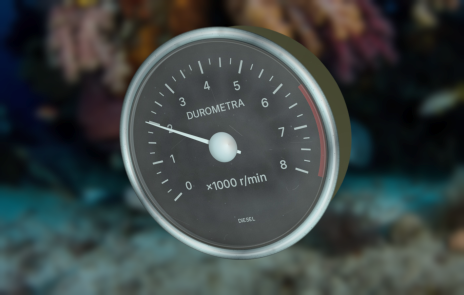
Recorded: 2000,rpm
